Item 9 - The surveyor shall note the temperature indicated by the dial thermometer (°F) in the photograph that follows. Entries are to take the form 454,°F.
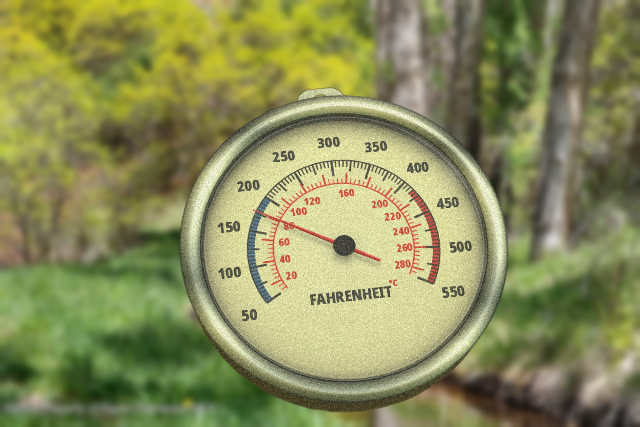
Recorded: 175,°F
